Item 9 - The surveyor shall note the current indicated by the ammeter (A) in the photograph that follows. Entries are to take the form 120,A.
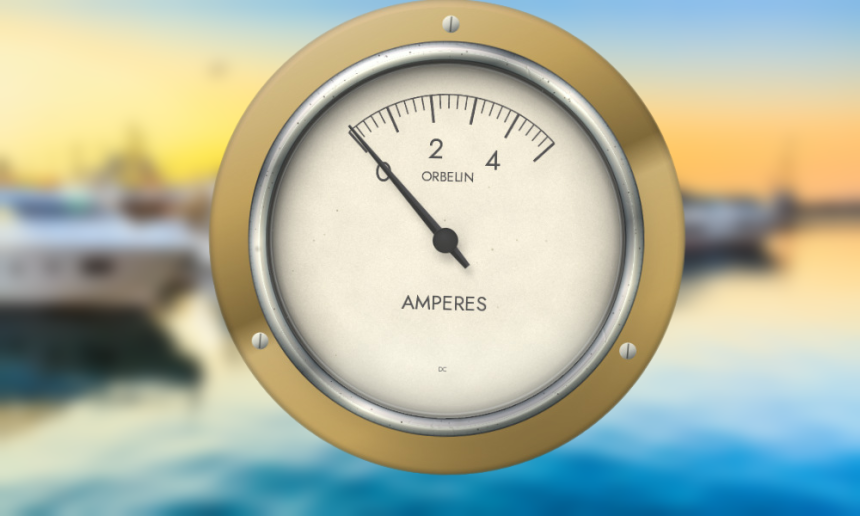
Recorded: 0.1,A
